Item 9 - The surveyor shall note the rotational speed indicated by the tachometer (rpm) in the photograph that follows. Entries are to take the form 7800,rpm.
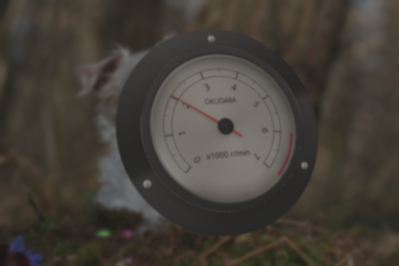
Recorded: 2000,rpm
